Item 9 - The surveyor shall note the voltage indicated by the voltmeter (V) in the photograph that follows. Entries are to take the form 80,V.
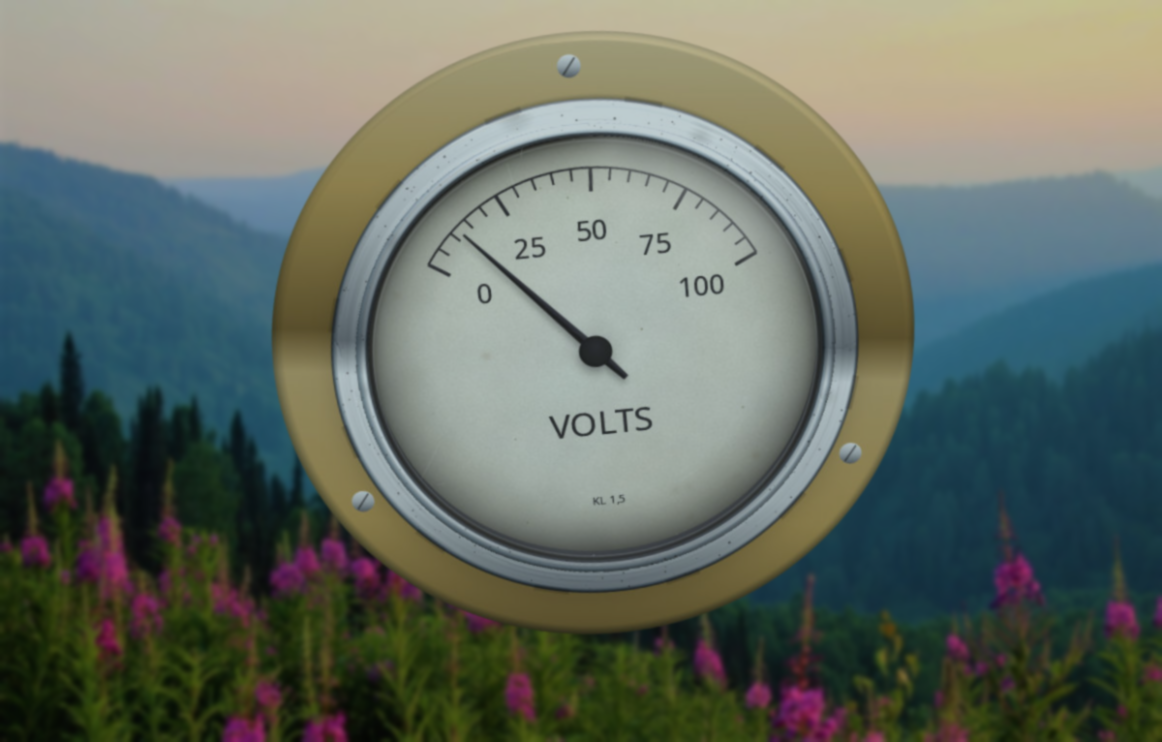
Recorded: 12.5,V
